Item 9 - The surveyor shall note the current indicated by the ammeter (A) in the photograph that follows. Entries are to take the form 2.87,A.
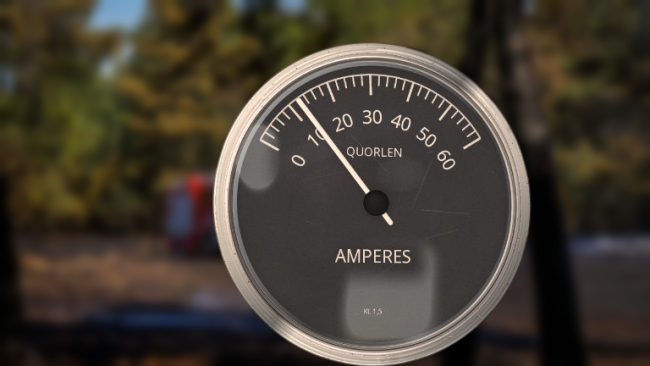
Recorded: 12,A
